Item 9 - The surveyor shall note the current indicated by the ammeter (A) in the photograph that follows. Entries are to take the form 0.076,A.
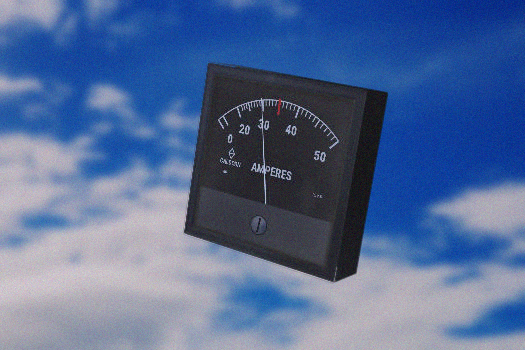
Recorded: 30,A
